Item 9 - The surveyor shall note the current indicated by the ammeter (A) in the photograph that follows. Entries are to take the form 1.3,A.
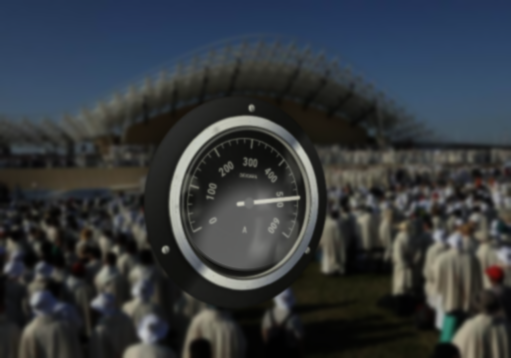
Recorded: 500,A
